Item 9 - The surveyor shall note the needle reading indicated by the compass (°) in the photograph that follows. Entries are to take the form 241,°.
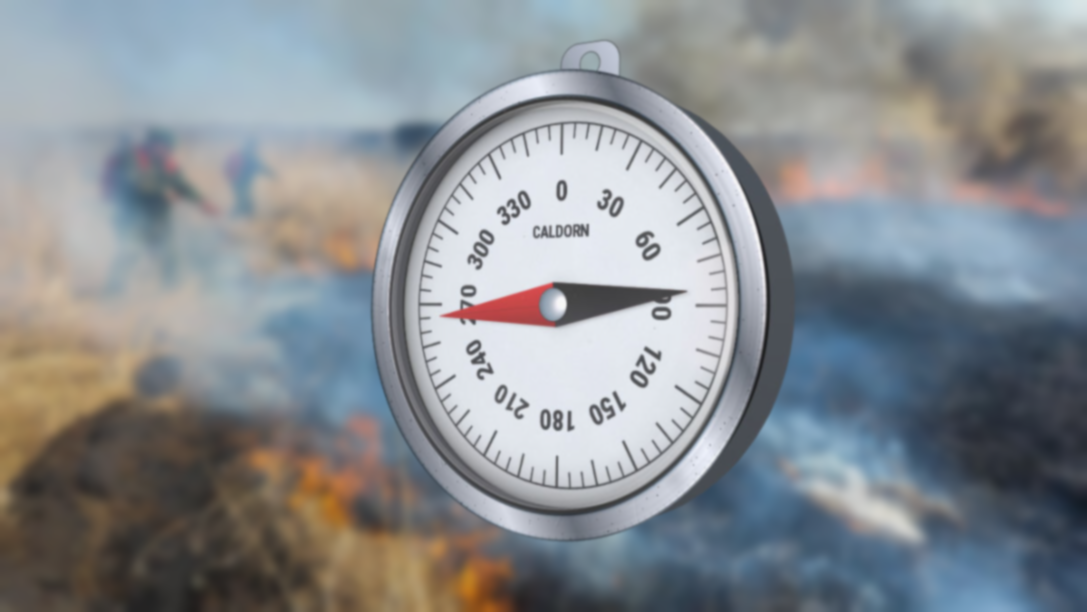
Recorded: 265,°
